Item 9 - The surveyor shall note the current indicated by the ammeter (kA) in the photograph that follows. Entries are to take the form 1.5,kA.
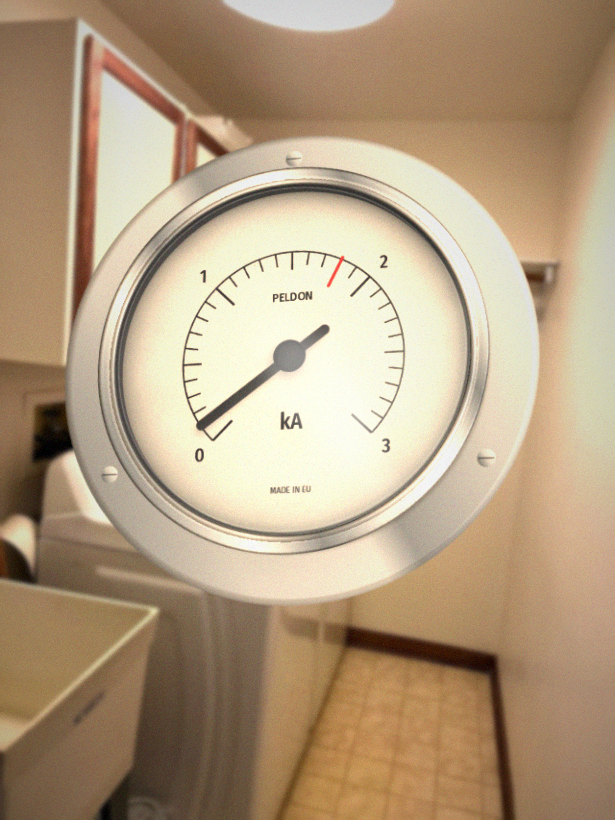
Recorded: 0.1,kA
